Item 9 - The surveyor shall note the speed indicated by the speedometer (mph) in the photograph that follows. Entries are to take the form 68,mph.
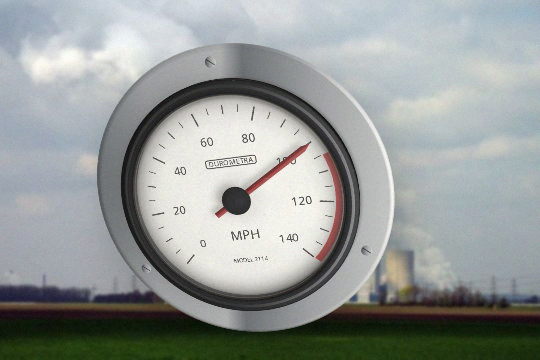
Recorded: 100,mph
